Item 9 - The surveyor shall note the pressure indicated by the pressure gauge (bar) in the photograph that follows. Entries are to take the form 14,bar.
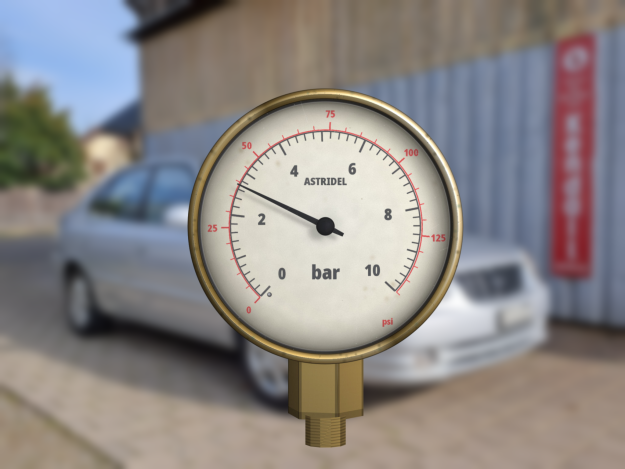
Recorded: 2.7,bar
